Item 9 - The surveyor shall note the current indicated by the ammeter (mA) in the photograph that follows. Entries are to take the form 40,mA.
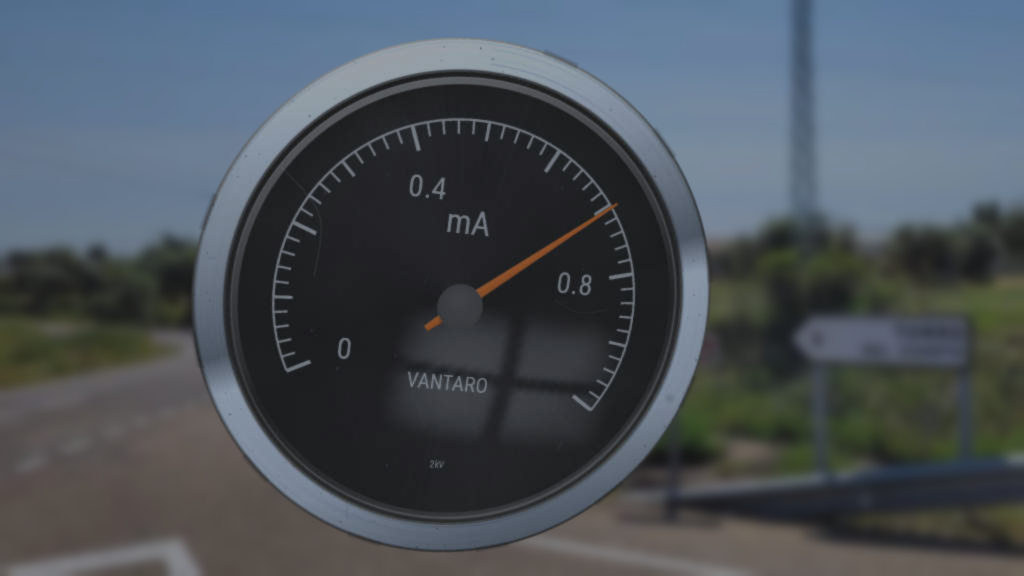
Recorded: 0.7,mA
